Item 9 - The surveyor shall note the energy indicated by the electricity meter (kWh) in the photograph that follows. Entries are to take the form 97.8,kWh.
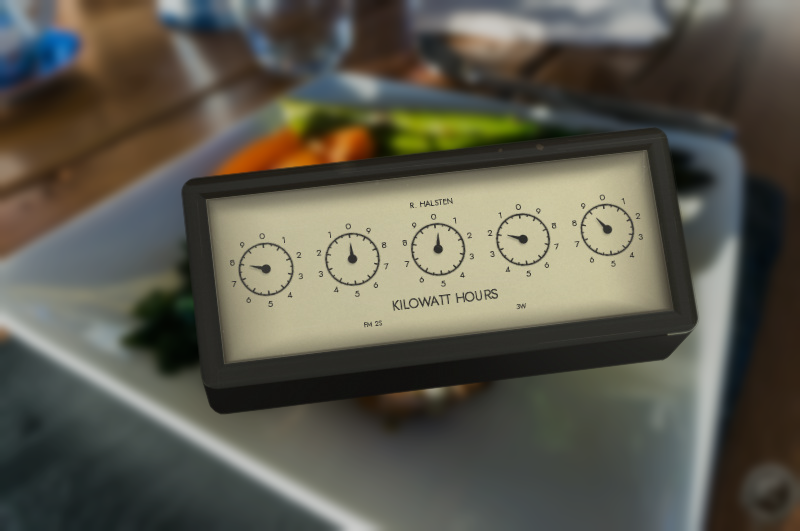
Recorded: 80019,kWh
